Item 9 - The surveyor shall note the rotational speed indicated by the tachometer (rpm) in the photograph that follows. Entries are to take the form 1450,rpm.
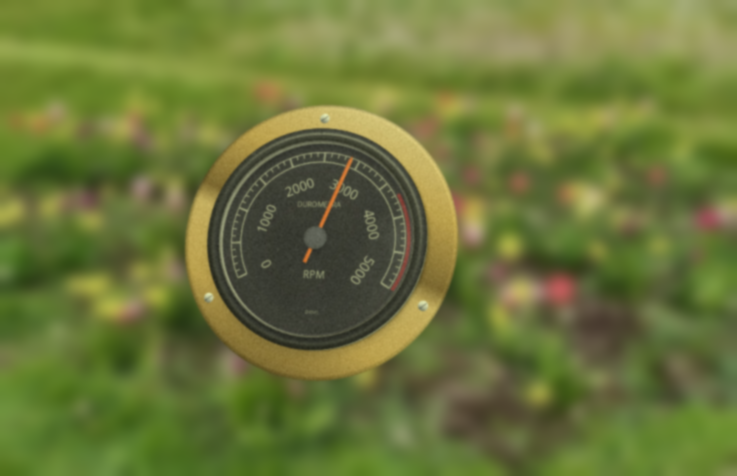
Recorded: 2900,rpm
